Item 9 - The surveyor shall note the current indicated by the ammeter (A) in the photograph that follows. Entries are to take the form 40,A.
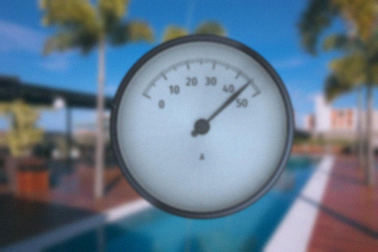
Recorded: 45,A
